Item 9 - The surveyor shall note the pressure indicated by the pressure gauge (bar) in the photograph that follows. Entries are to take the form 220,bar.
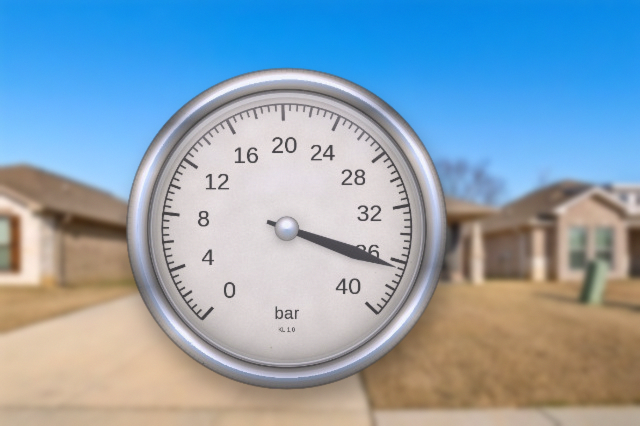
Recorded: 36.5,bar
